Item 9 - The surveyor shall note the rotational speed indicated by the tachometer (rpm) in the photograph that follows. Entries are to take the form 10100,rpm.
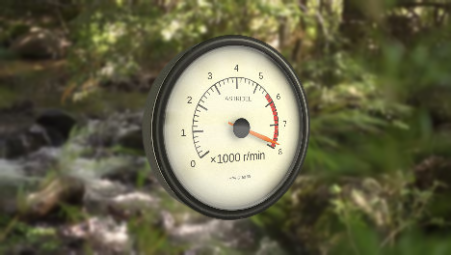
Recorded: 7800,rpm
